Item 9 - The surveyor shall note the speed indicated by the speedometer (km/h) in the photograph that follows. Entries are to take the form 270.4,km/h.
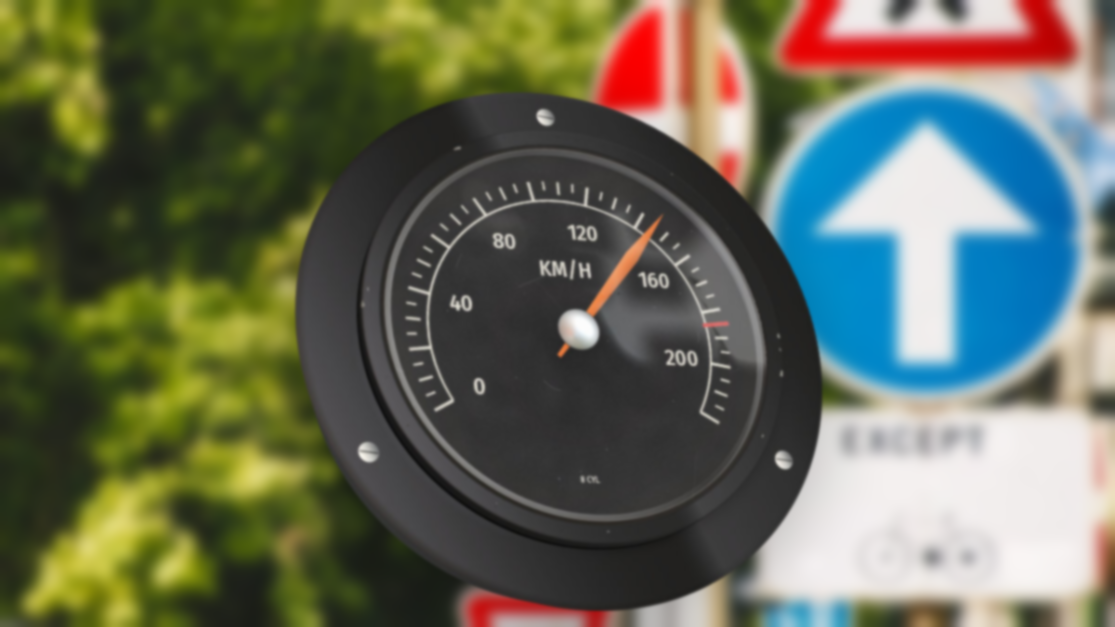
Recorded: 145,km/h
